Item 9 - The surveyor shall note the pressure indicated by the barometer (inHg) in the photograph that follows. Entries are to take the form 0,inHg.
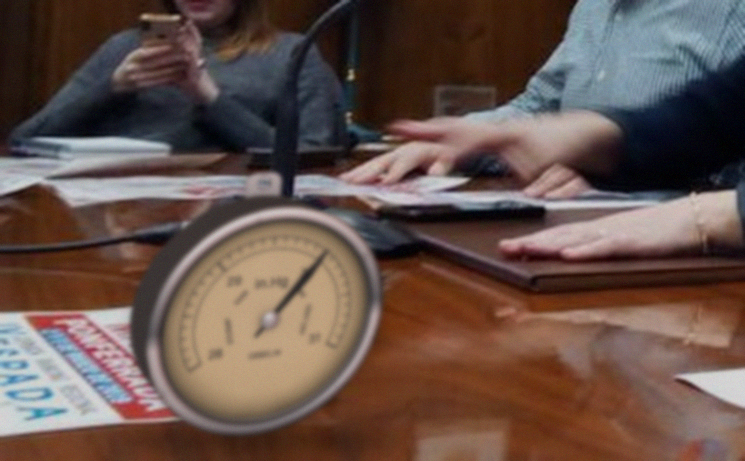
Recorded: 30,inHg
